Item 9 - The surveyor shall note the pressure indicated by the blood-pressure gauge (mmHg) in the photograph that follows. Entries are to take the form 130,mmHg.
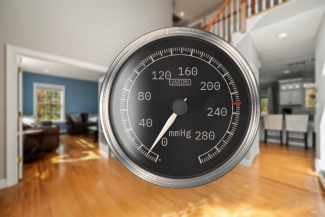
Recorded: 10,mmHg
